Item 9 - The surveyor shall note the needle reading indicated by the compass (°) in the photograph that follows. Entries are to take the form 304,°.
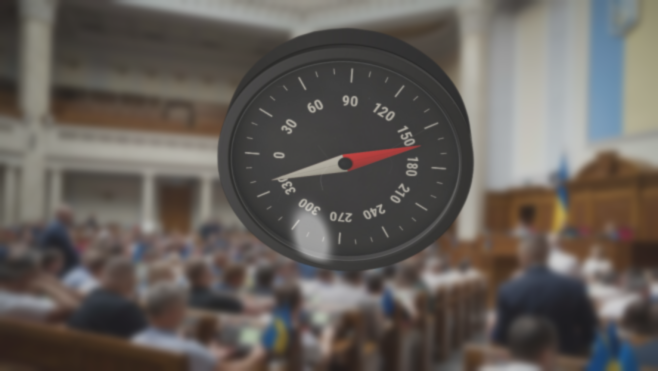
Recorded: 160,°
